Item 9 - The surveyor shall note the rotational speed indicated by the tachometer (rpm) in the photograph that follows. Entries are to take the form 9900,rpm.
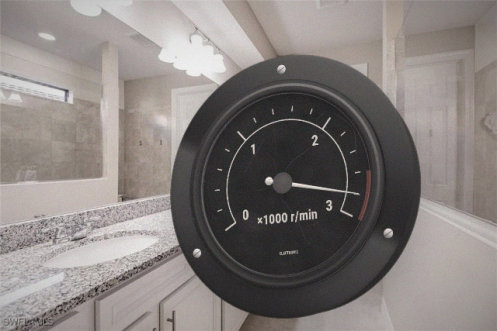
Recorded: 2800,rpm
